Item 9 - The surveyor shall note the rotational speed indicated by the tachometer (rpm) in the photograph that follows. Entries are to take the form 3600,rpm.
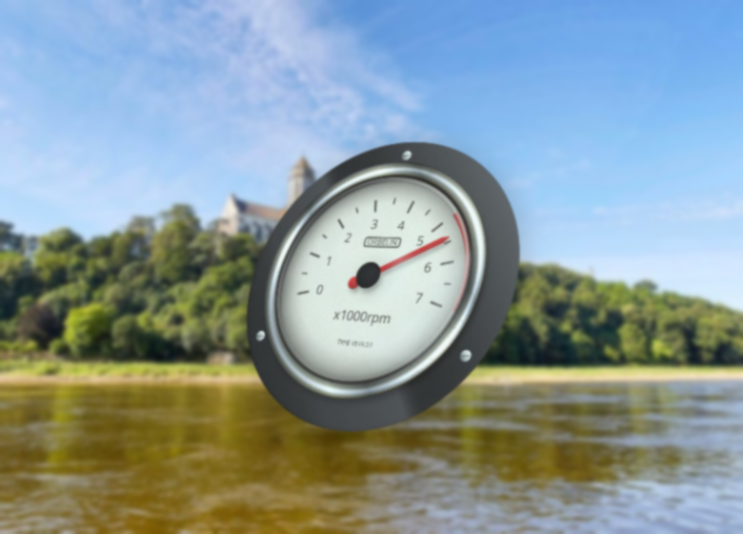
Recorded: 5500,rpm
